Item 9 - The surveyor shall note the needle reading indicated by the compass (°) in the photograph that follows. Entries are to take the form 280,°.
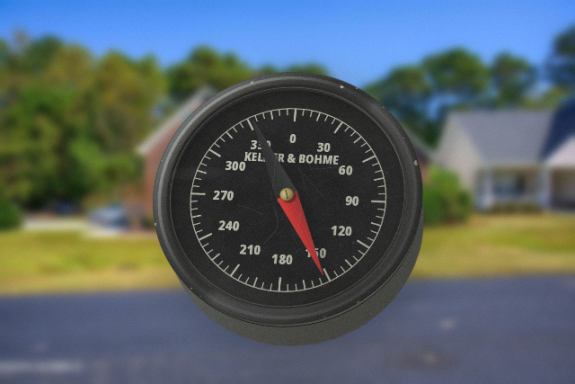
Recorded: 152.5,°
